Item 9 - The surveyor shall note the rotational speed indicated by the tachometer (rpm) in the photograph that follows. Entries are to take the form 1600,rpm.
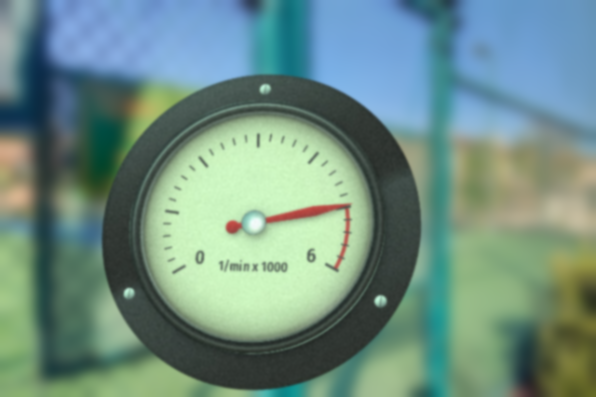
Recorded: 5000,rpm
